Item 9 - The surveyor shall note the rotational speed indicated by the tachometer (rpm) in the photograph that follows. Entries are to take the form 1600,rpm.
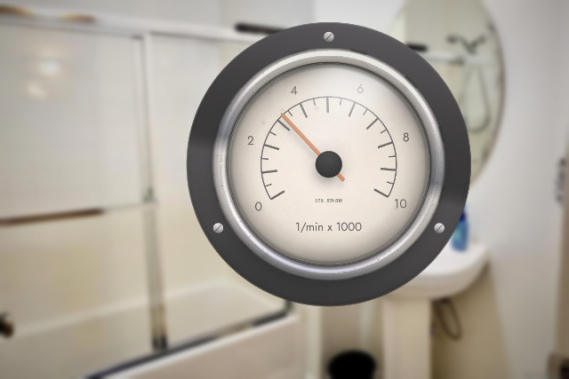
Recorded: 3250,rpm
